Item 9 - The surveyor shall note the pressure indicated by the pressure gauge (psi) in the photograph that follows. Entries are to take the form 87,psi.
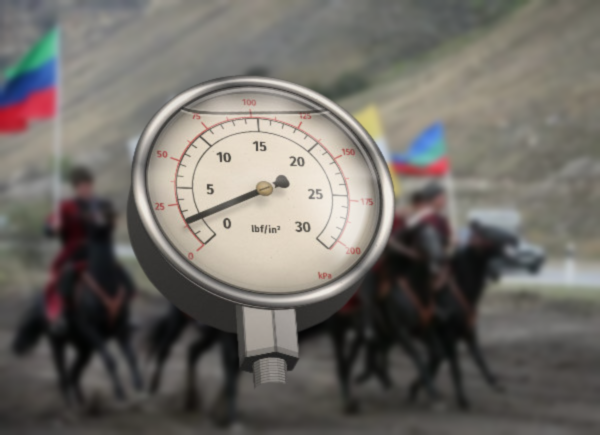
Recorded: 2,psi
